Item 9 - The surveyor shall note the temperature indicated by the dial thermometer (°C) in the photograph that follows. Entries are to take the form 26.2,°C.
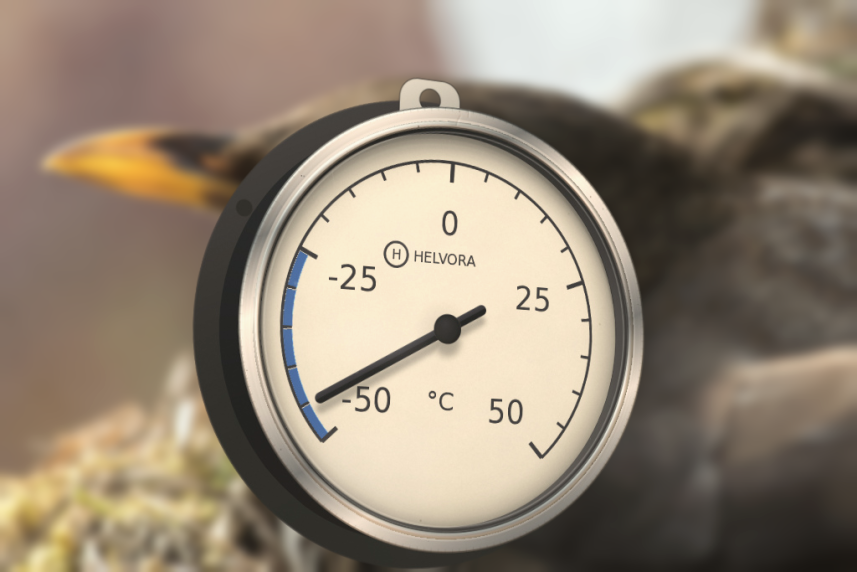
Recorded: -45,°C
